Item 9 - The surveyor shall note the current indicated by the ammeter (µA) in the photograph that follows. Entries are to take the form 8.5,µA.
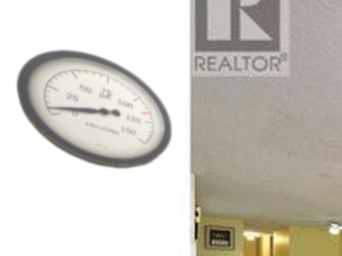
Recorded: 5,µA
